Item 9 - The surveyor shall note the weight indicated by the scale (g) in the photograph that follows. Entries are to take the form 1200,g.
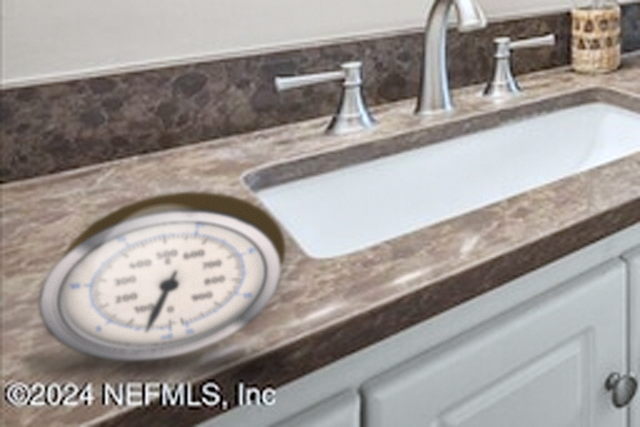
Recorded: 50,g
